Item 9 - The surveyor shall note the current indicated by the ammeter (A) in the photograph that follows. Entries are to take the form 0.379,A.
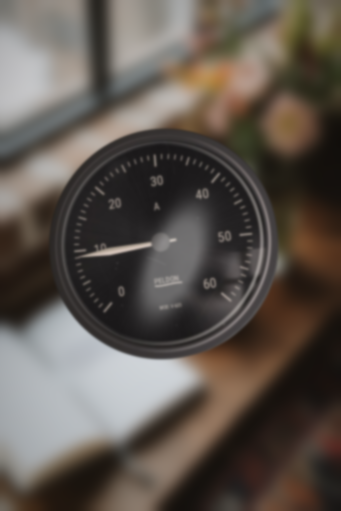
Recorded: 9,A
